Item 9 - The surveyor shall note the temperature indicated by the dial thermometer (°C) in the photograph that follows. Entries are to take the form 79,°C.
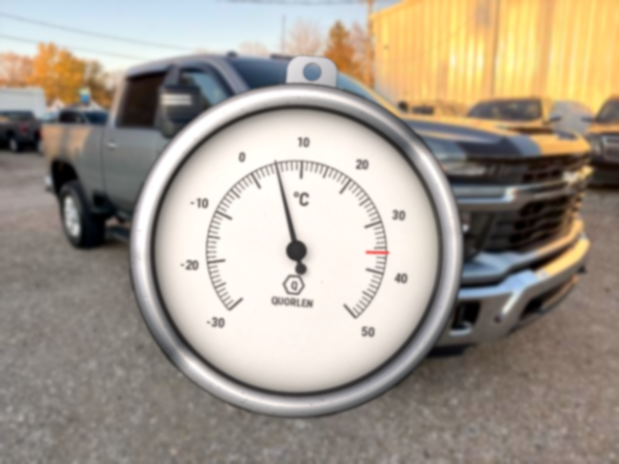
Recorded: 5,°C
